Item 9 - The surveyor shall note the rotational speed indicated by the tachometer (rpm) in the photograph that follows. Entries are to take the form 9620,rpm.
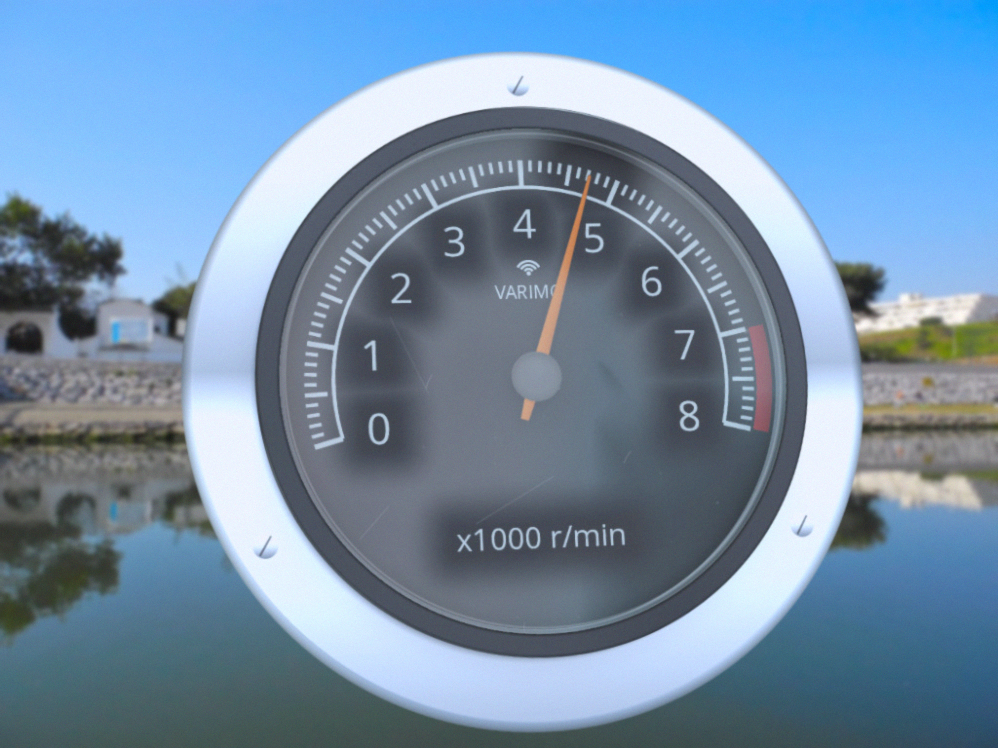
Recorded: 4700,rpm
